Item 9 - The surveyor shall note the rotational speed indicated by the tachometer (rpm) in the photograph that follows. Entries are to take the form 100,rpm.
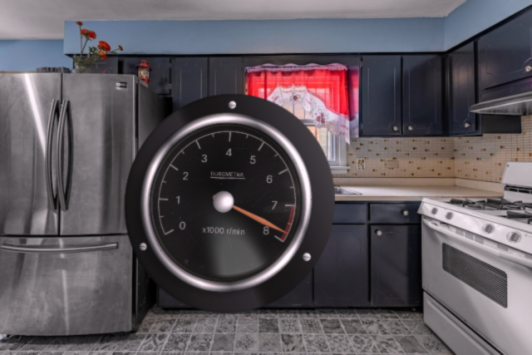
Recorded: 7750,rpm
